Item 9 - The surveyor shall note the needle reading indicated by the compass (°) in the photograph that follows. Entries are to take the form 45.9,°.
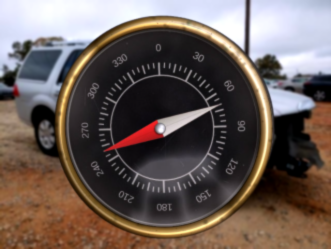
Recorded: 250,°
